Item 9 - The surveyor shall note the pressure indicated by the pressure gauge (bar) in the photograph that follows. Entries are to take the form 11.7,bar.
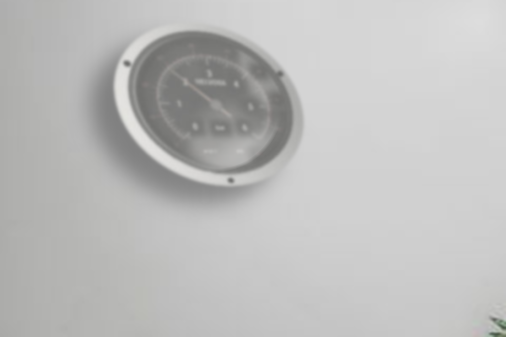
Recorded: 2,bar
